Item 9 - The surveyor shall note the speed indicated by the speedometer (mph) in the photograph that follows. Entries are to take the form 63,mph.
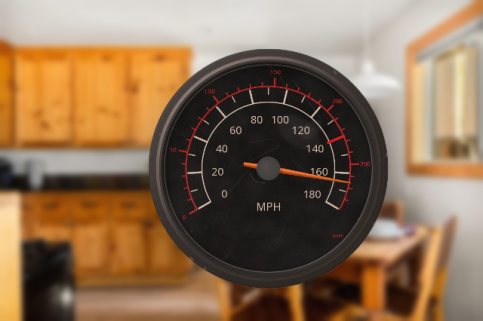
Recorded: 165,mph
